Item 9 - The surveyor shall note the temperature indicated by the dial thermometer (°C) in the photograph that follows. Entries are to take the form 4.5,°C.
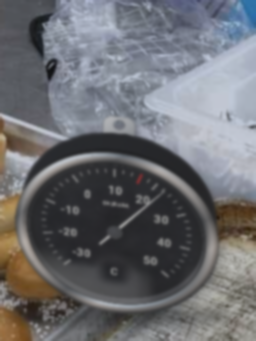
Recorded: 22,°C
